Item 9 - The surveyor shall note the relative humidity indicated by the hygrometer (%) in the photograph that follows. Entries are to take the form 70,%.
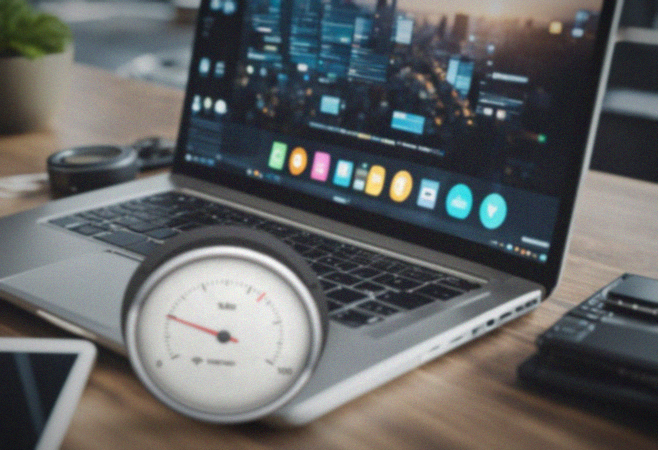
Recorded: 20,%
